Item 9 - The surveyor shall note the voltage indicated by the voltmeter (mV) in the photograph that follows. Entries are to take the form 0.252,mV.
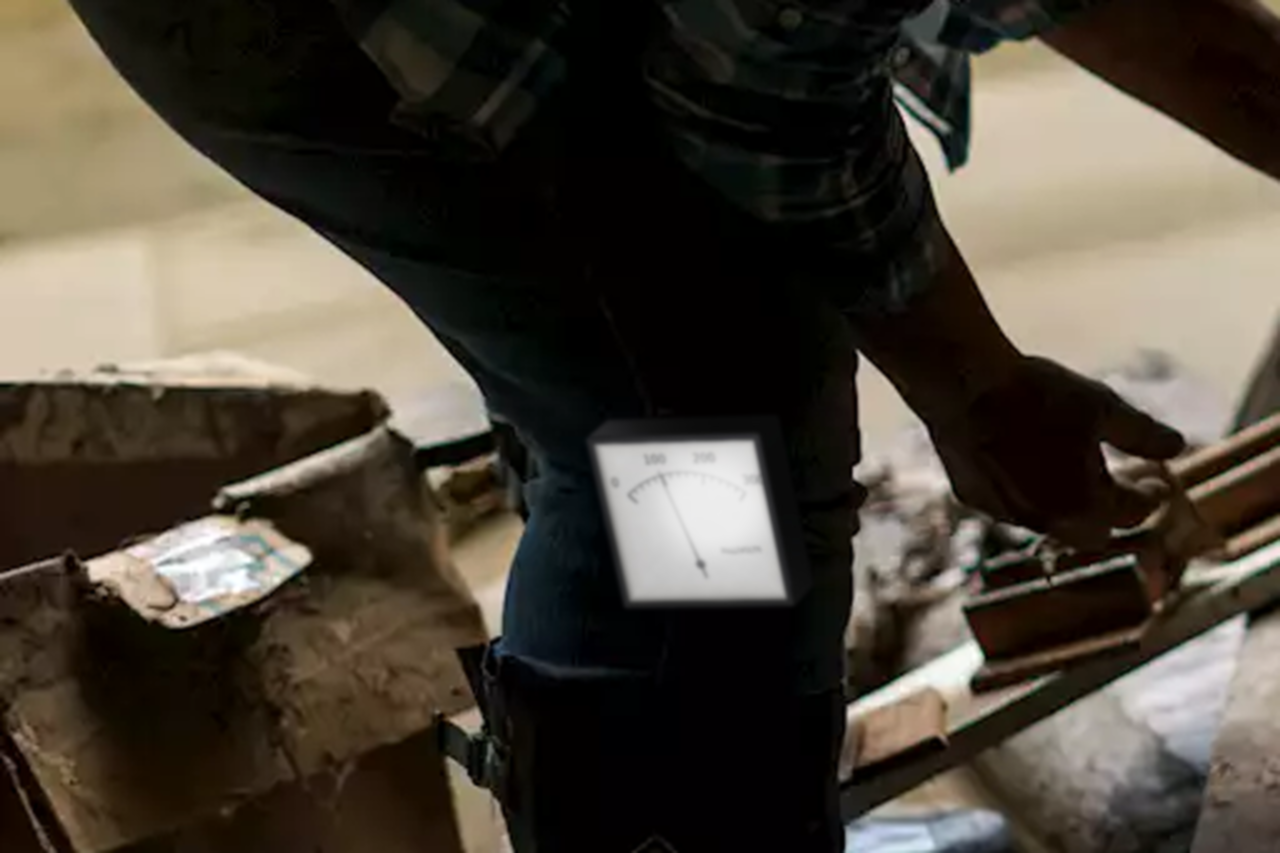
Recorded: 100,mV
